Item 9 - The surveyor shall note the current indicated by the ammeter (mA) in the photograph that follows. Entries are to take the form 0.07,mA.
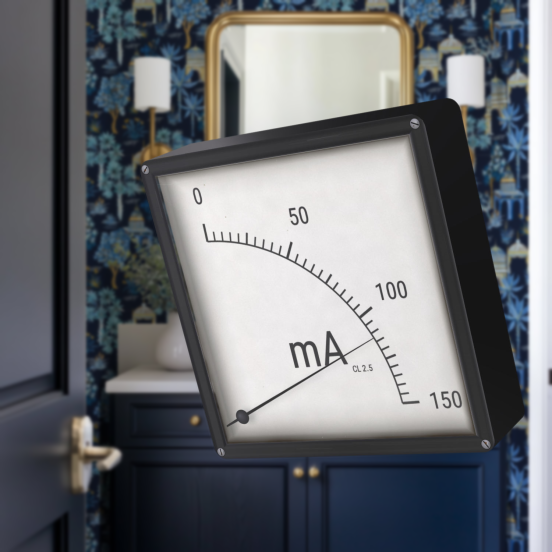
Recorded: 112.5,mA
